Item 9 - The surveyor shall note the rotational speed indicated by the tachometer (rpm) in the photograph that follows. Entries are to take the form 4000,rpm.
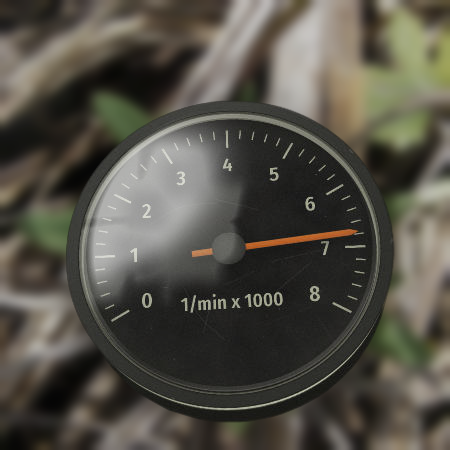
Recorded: 6800,rpm
